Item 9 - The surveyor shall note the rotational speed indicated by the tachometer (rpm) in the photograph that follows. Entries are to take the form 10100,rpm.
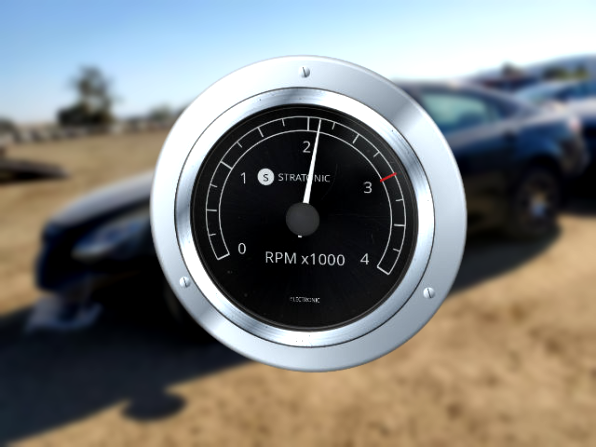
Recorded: 2125,rpm
